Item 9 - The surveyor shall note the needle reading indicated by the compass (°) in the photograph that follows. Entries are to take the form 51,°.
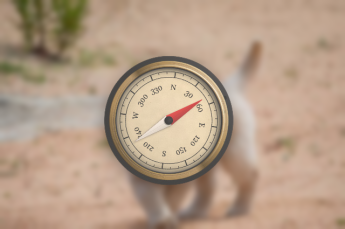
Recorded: 50,°
